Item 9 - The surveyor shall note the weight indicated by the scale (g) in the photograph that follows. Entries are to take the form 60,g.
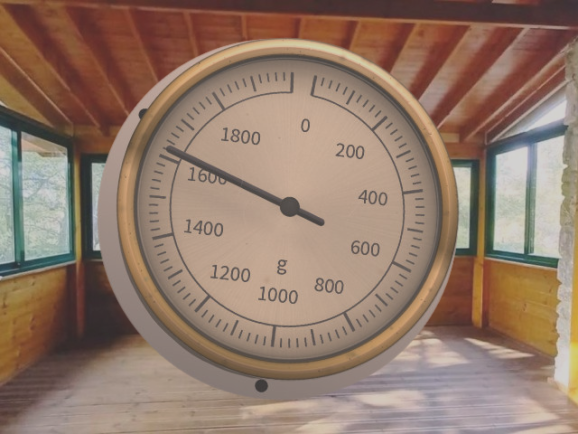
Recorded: 1620,g
